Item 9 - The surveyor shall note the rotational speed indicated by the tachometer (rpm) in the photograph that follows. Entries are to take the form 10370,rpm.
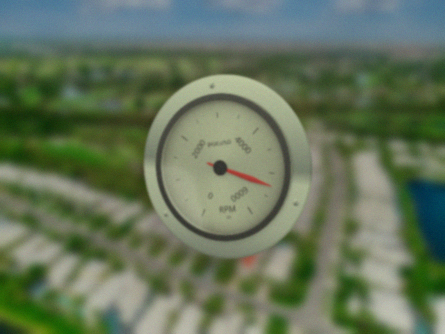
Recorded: 5250,rpm
